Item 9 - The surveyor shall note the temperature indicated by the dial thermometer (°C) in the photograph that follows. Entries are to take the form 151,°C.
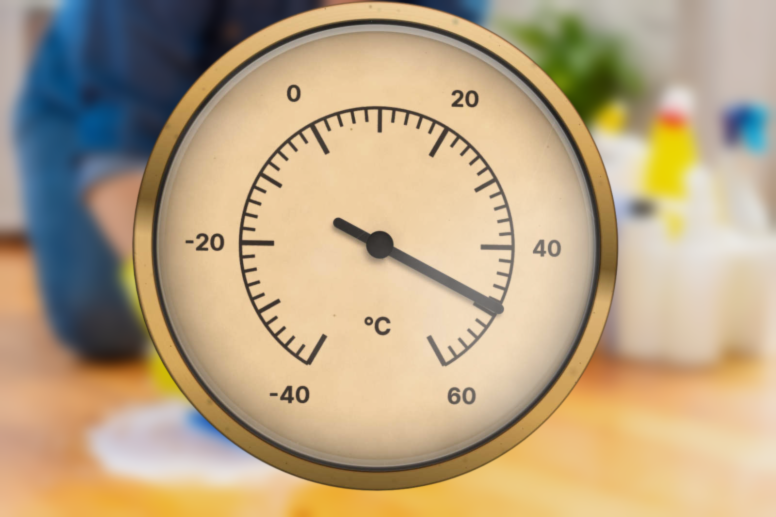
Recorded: 49,°C
